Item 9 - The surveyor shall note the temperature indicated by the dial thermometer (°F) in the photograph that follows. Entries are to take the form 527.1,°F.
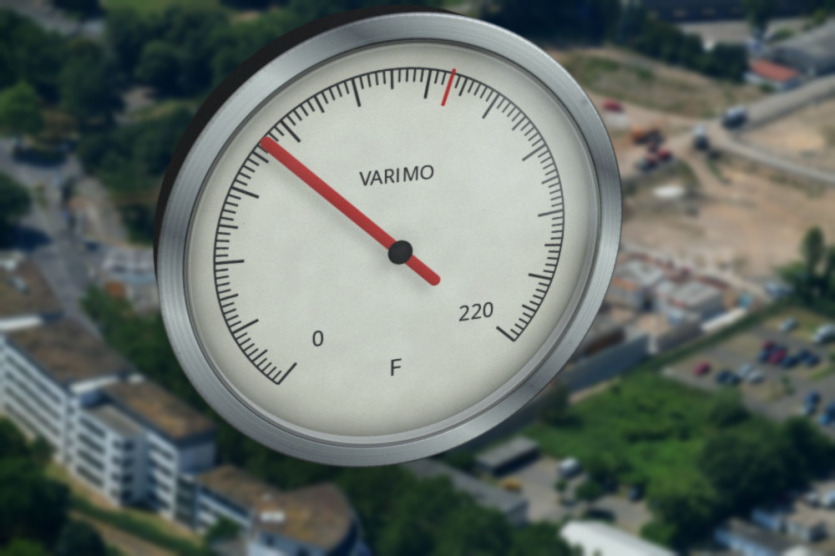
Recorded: 74,°F
